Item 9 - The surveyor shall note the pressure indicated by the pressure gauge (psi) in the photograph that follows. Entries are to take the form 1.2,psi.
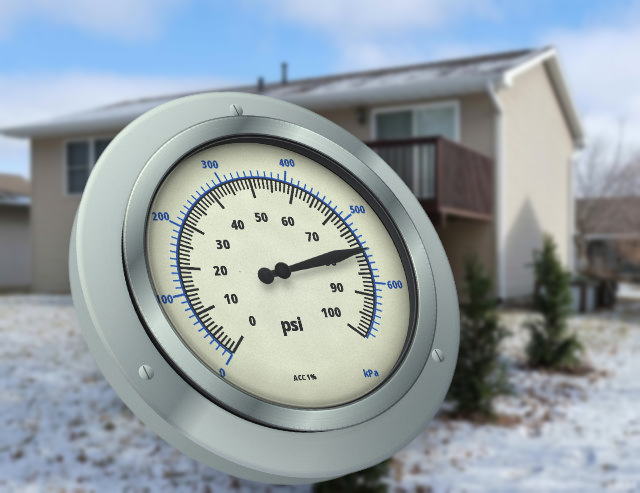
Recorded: 80,psi
